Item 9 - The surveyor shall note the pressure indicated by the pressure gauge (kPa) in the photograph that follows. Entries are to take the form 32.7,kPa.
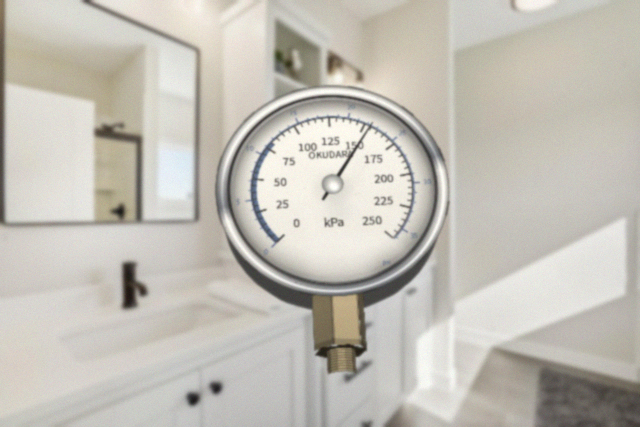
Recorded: 155,kPa
